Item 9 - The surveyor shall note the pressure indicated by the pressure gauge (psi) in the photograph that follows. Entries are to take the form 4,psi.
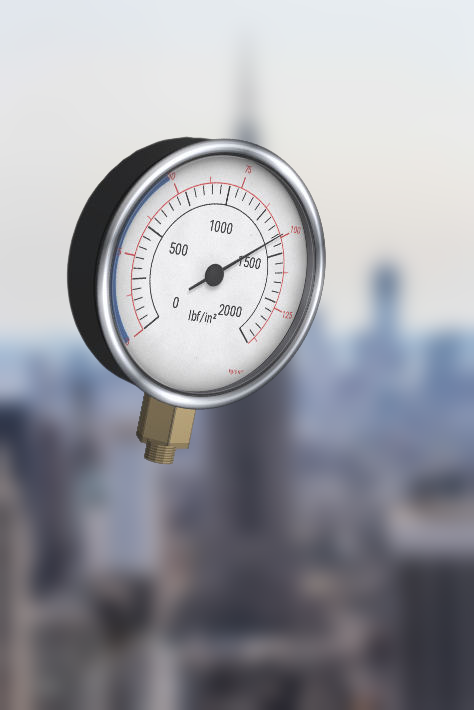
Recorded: 1400,psi
